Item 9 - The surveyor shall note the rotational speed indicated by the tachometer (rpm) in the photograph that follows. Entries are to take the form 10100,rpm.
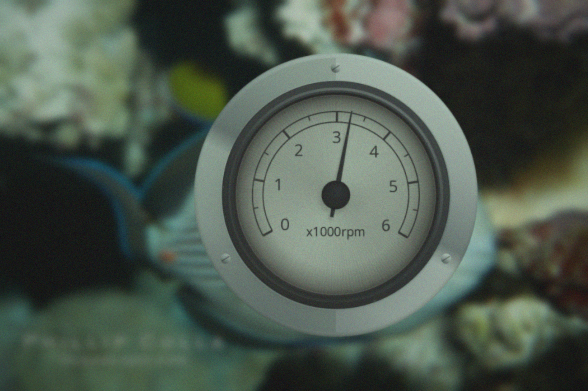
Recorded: 3250,rpm
